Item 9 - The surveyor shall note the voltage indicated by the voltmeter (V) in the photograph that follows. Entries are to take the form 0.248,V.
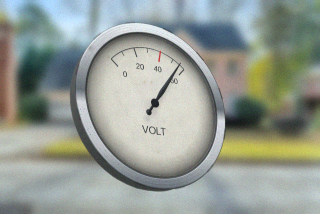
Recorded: 55,V
